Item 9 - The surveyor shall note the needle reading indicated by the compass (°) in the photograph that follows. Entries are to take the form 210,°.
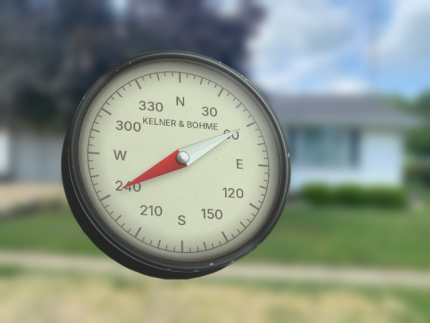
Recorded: 240,°
